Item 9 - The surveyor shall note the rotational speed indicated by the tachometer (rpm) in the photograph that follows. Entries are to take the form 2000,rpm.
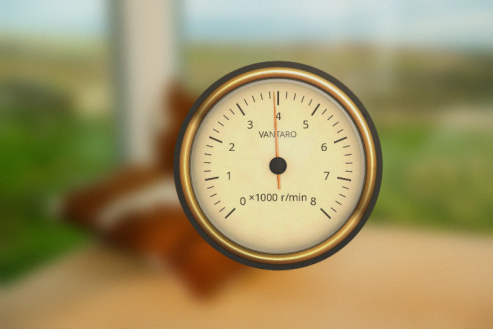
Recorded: 3900,rpm
